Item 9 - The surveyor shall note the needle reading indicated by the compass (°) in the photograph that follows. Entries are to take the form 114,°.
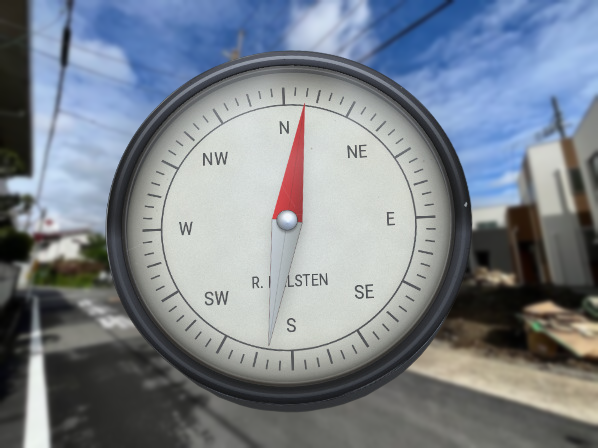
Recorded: 10,°
